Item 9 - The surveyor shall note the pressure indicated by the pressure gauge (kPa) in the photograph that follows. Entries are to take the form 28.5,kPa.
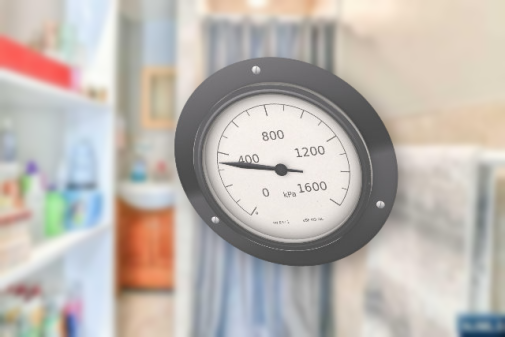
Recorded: 350,kPa
